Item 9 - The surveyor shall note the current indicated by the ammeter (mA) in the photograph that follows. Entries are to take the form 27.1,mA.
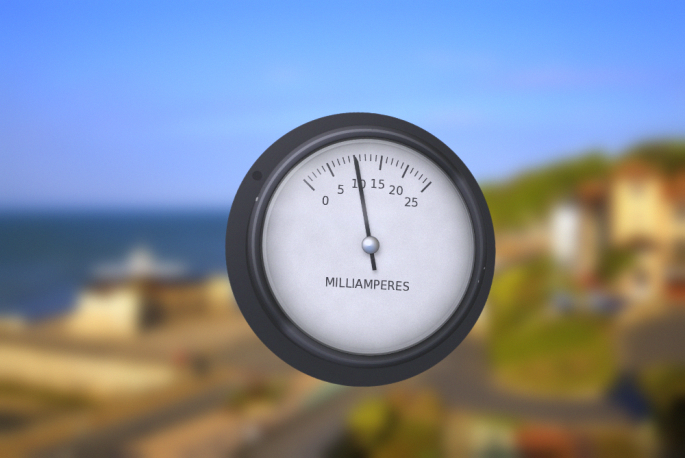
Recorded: 10,mA
